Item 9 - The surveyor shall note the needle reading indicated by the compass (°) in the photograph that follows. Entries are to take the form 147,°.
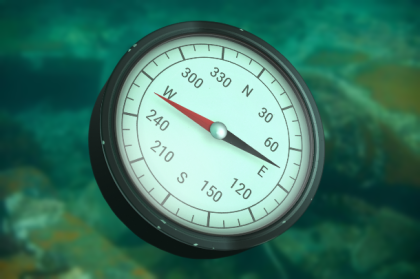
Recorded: 260,°
